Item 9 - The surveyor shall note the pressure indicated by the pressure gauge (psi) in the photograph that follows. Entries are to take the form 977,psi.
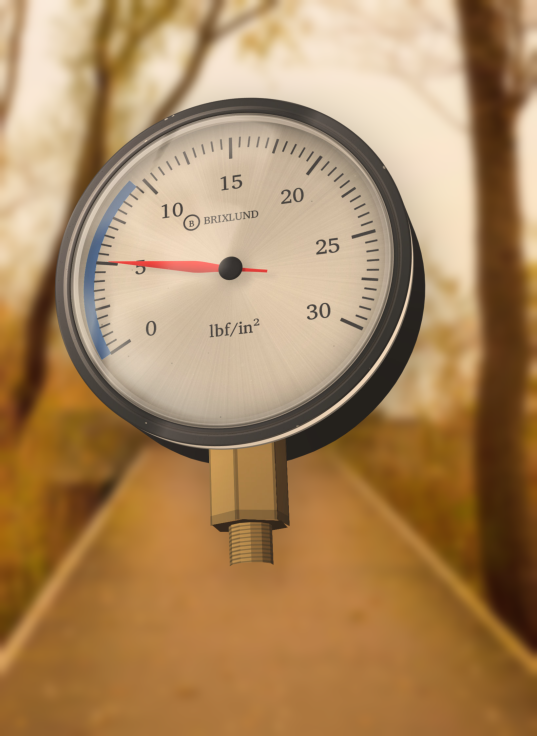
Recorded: 5,psi
